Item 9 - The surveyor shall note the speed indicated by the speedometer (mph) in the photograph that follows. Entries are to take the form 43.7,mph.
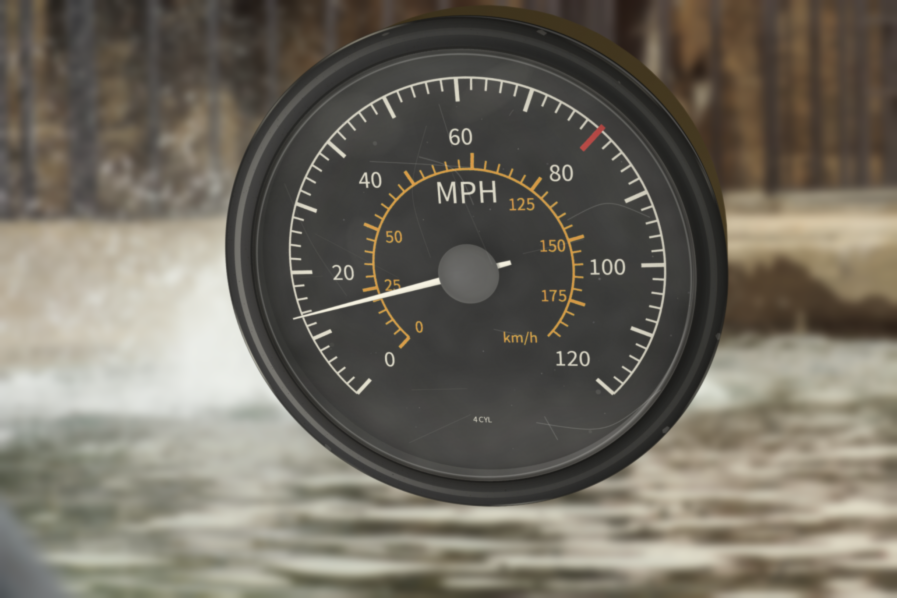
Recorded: 14,mph
